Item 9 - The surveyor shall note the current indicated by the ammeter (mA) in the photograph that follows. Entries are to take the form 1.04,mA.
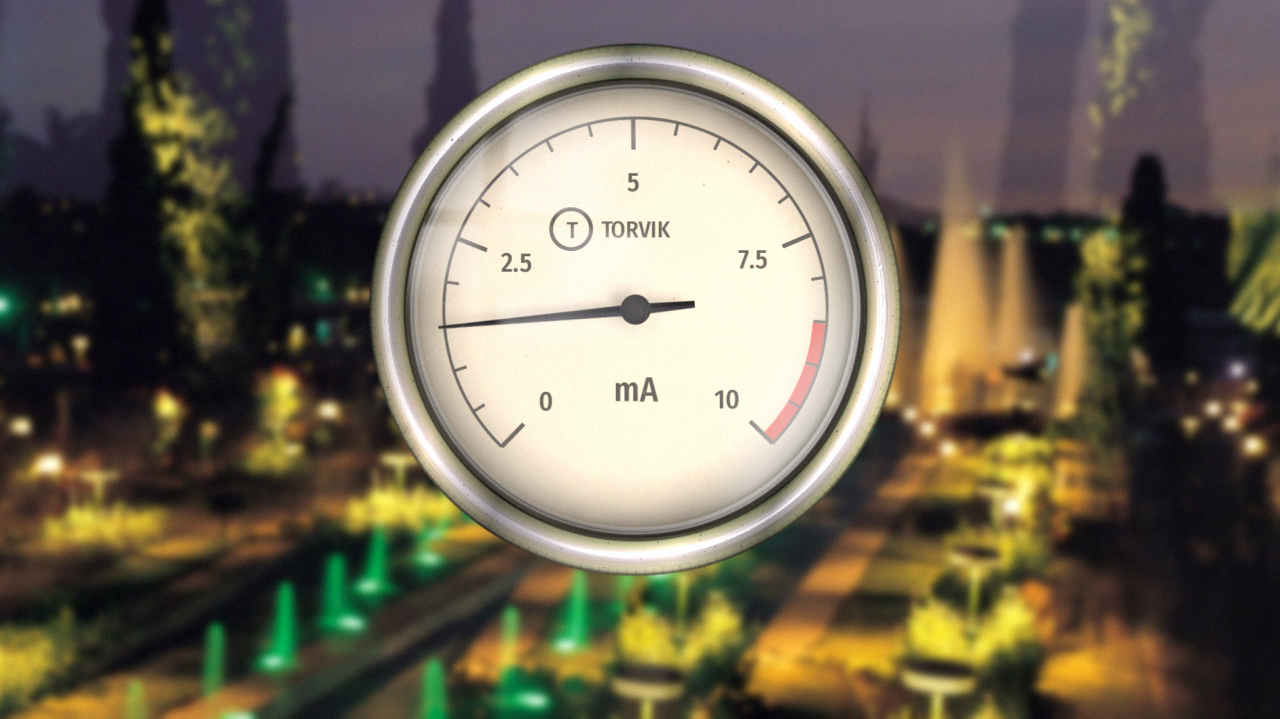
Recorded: 1.5,mA
